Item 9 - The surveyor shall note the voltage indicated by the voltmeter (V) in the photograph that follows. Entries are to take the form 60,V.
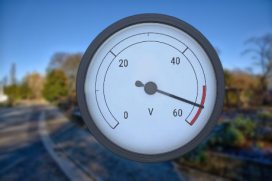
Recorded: 55,V
